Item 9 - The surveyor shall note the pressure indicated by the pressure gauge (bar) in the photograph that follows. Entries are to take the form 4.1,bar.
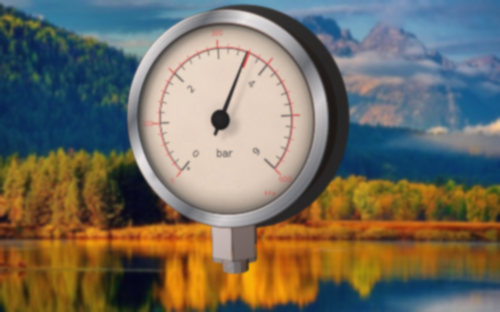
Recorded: 3.6,bar
